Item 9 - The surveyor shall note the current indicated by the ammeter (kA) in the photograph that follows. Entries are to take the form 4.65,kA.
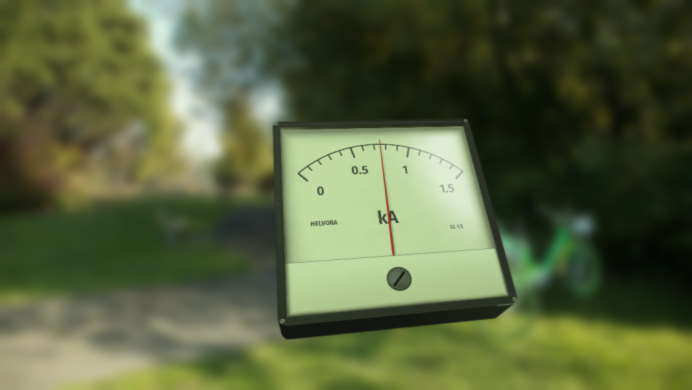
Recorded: 0.75,kA
